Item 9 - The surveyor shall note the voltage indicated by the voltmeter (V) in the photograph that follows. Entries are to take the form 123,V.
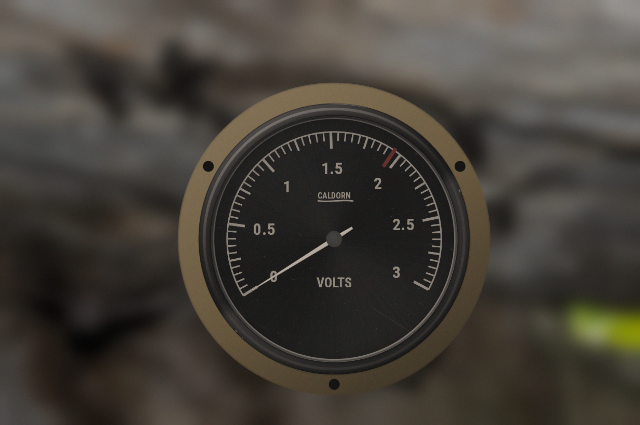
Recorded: 0,V
